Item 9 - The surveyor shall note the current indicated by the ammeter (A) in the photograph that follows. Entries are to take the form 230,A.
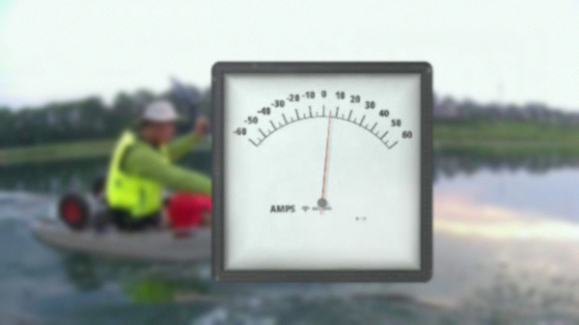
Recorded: 5,A
